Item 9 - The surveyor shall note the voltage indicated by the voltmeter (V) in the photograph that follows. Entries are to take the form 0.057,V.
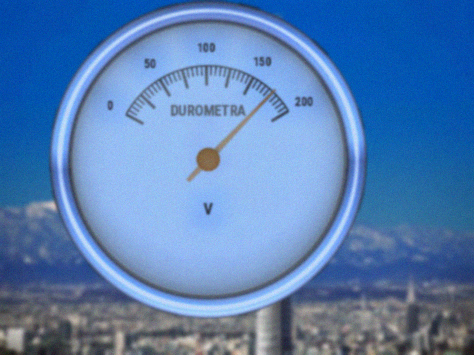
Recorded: 175,V
